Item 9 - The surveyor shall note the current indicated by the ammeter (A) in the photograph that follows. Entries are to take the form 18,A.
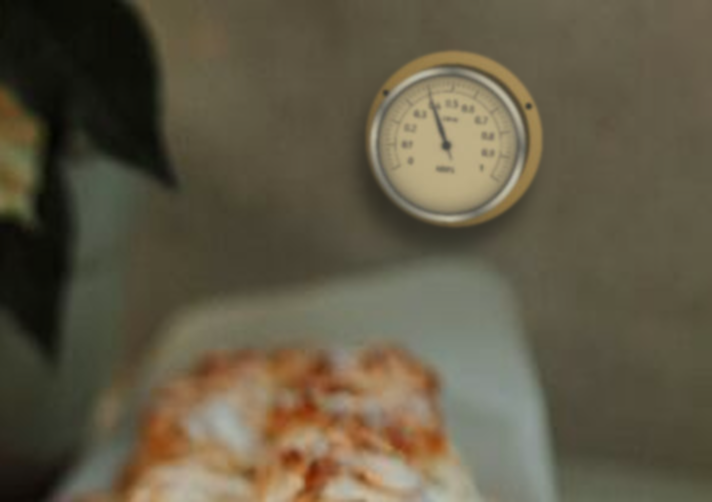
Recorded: 0.4,A
